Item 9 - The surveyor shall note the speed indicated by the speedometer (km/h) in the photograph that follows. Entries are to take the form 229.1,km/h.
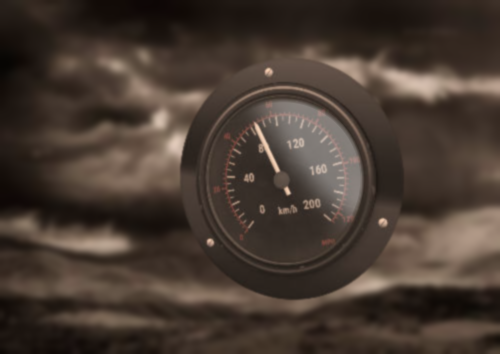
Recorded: 85,km/h
